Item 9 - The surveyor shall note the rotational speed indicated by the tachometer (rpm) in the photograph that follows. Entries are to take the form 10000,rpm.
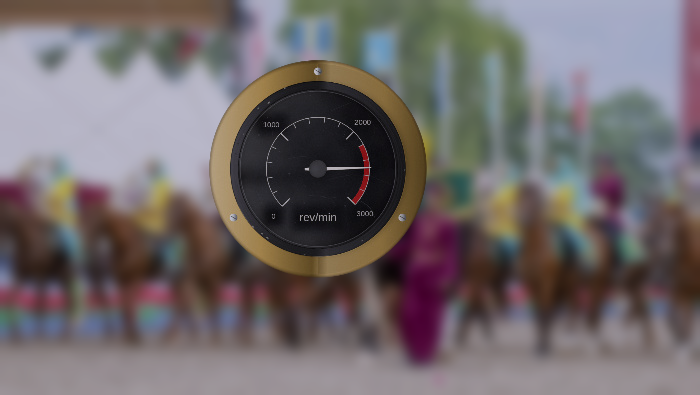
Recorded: 2500,rpm
